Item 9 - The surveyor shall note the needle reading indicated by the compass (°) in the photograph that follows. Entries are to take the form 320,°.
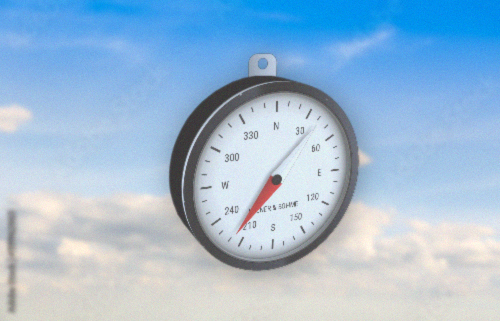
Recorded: 220,°
